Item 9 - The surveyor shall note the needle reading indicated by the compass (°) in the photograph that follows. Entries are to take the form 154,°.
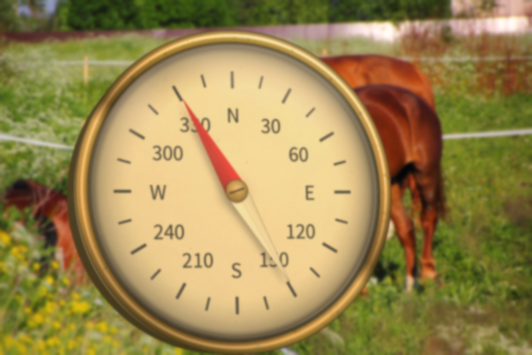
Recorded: 330,°
